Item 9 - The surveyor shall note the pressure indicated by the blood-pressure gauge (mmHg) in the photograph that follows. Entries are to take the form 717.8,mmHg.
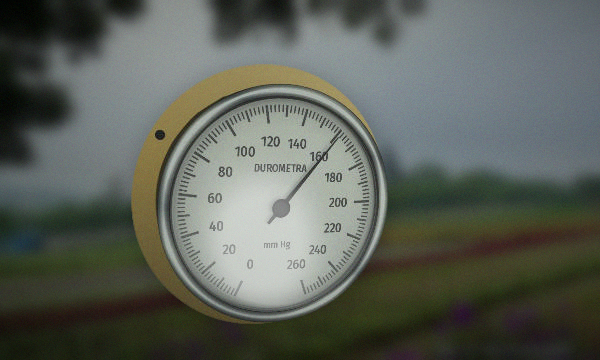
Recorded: 160,mmHg
